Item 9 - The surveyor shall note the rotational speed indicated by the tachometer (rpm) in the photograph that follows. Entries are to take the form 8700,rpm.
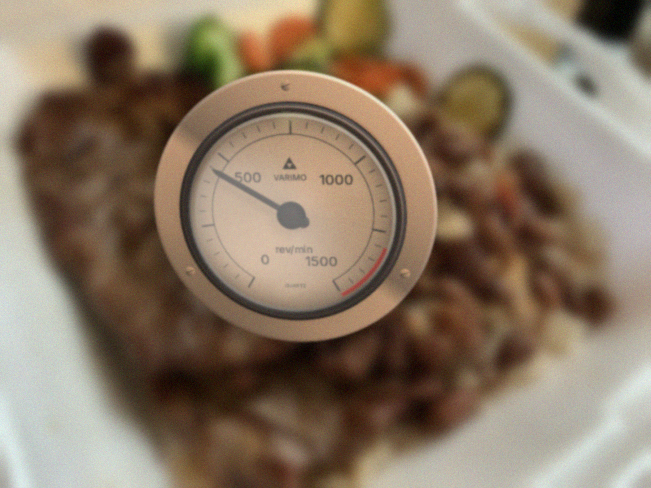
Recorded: 450,rpm
